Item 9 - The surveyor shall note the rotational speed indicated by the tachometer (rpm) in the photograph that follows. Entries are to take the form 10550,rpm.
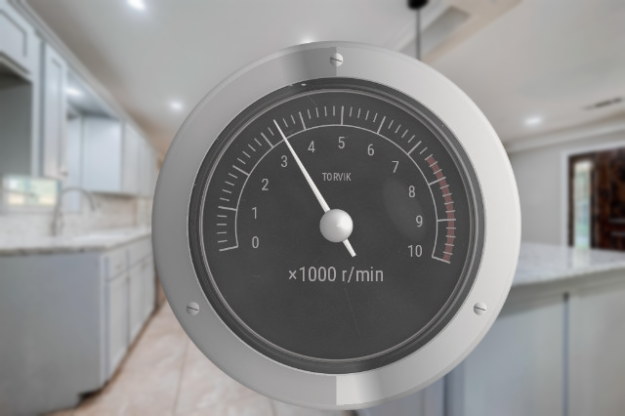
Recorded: 3400,rpm
